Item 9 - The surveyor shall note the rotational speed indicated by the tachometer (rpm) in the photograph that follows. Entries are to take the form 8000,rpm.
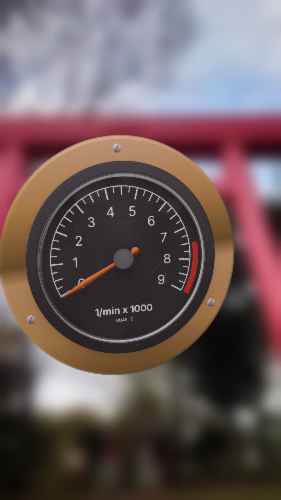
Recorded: 0,rpm
